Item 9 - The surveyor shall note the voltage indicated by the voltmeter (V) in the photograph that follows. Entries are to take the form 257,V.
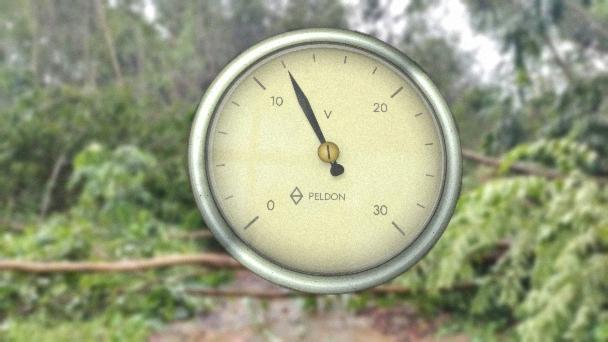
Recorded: 12,V
